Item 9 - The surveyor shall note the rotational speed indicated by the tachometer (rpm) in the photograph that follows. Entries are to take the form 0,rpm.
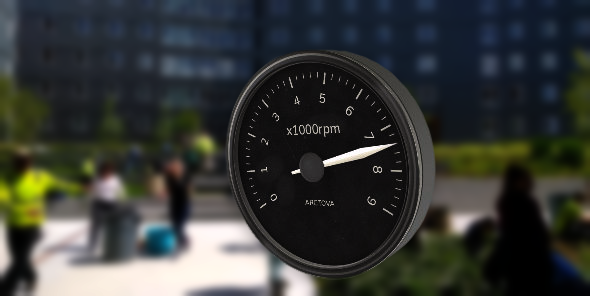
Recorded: 7400,rpm
